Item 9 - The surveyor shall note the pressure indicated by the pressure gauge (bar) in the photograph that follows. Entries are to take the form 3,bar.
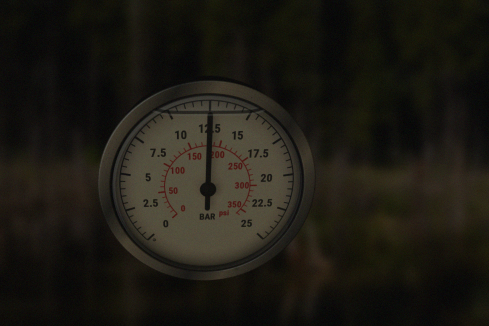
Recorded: 12.5,bar
